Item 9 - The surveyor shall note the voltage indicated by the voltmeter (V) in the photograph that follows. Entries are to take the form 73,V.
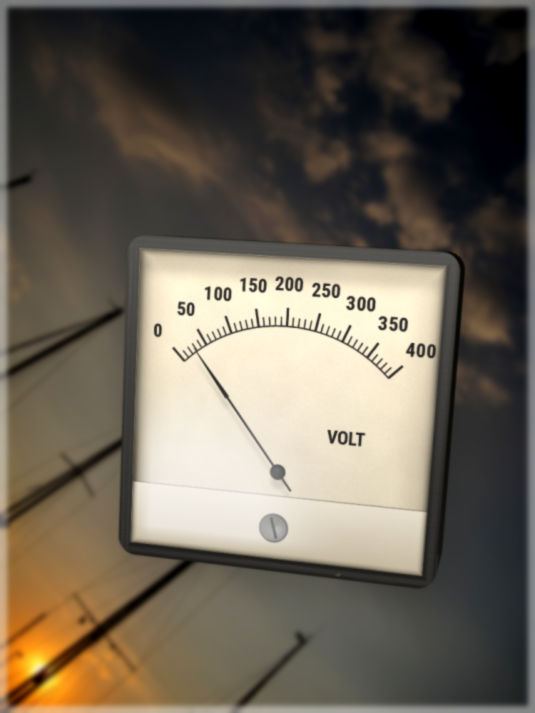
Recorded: 30,V
